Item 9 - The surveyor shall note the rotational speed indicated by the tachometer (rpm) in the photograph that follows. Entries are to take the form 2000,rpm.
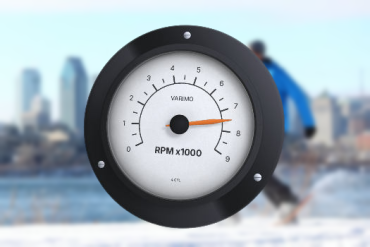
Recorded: 7500,rpm
